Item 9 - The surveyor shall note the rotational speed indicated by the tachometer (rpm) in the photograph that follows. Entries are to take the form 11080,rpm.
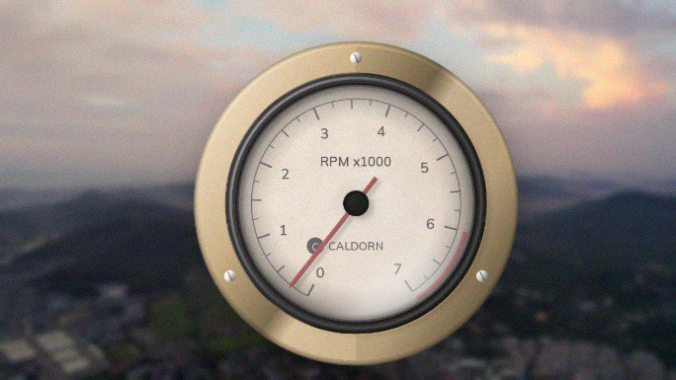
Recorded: 250,rpm
